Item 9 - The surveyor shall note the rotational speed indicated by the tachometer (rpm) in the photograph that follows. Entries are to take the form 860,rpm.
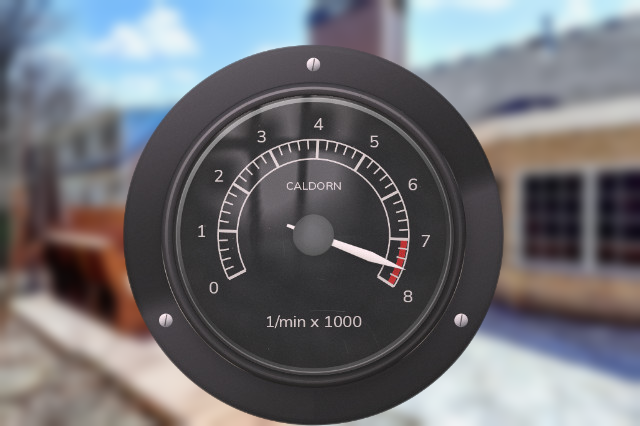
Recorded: 7600,rpm
